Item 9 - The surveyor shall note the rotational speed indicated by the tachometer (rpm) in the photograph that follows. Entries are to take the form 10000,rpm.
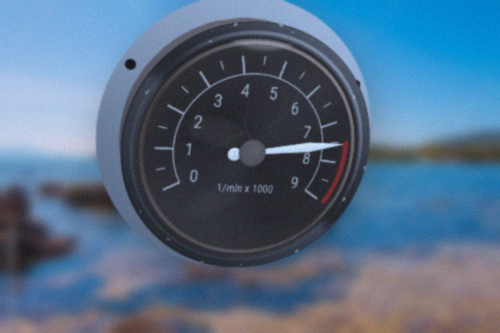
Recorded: 7500,rpm
